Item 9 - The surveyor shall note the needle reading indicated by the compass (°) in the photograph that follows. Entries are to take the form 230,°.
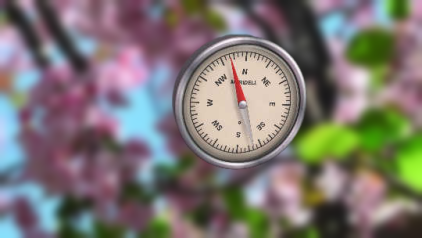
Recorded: 340,°
